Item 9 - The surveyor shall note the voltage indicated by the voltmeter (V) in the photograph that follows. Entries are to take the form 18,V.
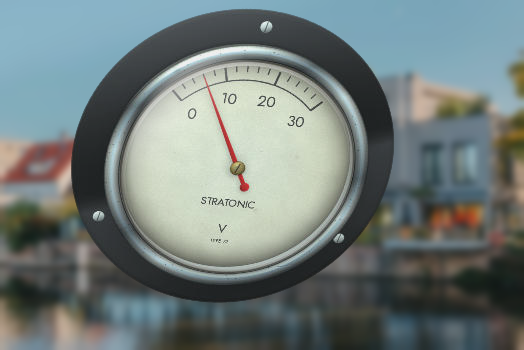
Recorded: 6,V
